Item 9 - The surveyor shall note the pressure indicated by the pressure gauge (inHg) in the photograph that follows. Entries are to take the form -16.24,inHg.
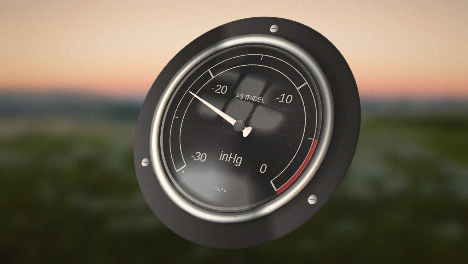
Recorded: -22.5,inHg
